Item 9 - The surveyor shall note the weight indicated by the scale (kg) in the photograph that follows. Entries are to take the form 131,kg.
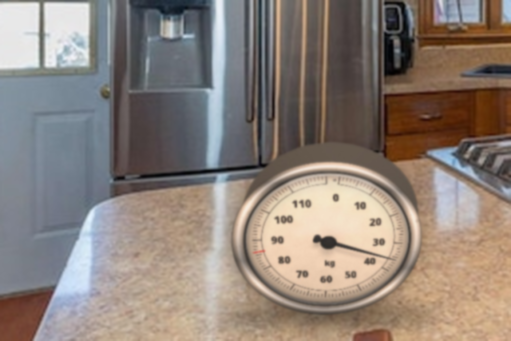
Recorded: 35,kg
